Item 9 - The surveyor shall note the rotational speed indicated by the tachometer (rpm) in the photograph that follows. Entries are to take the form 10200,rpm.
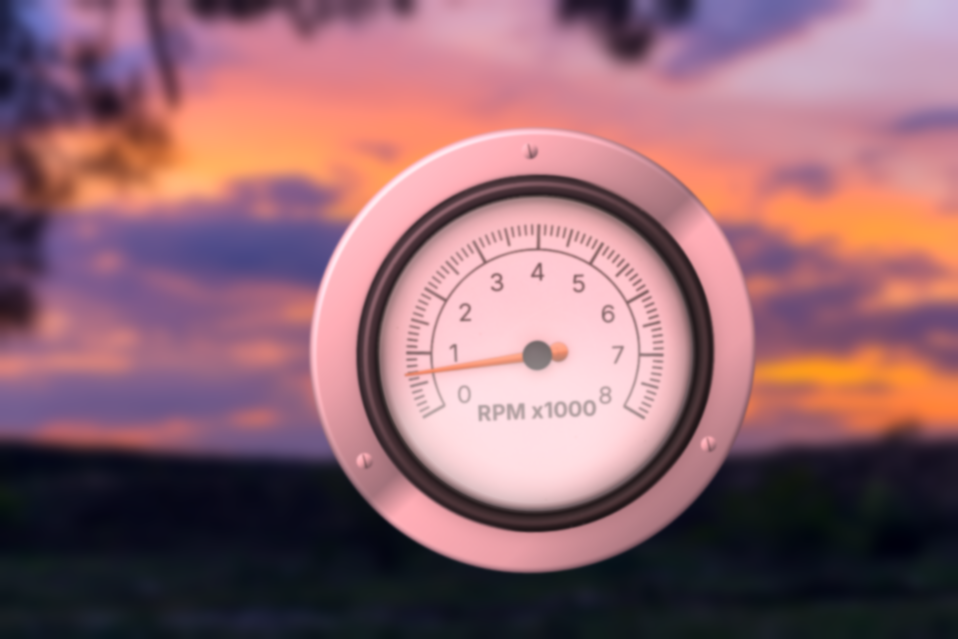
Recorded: 700,rpm
